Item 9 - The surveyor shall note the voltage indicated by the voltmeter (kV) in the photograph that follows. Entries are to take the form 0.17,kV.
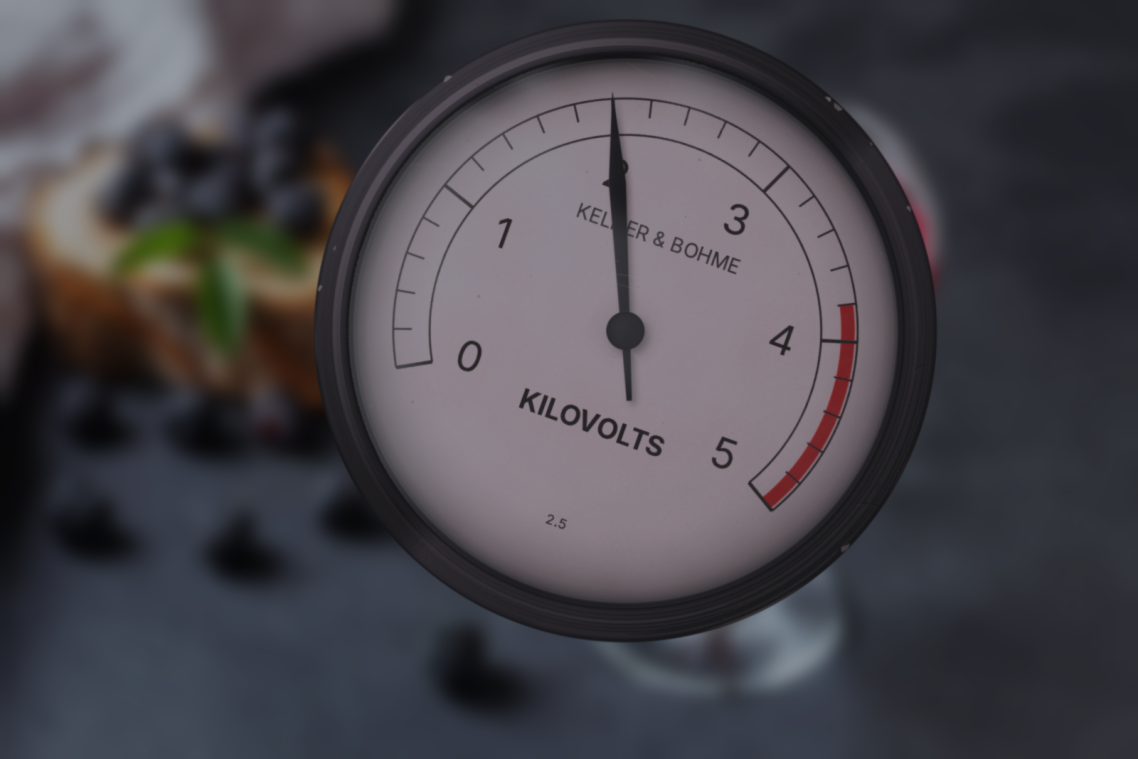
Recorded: 2,kV
